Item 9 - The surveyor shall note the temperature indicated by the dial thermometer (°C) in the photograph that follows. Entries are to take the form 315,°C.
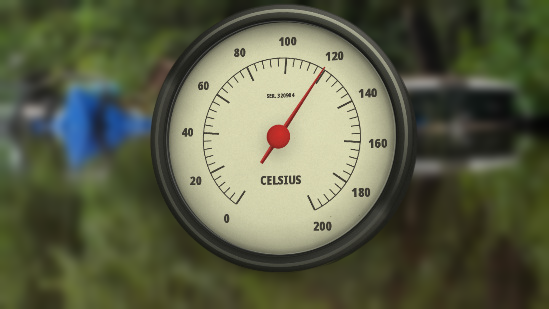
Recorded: 120,°C
